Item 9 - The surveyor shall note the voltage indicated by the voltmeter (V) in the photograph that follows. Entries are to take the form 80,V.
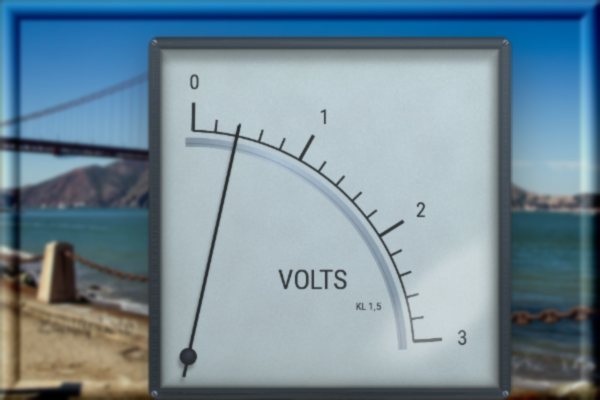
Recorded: 0.4,V
